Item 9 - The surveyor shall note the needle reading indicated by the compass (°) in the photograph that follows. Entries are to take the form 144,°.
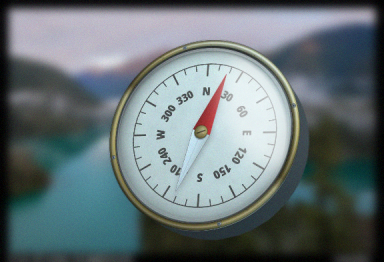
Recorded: 20,°
